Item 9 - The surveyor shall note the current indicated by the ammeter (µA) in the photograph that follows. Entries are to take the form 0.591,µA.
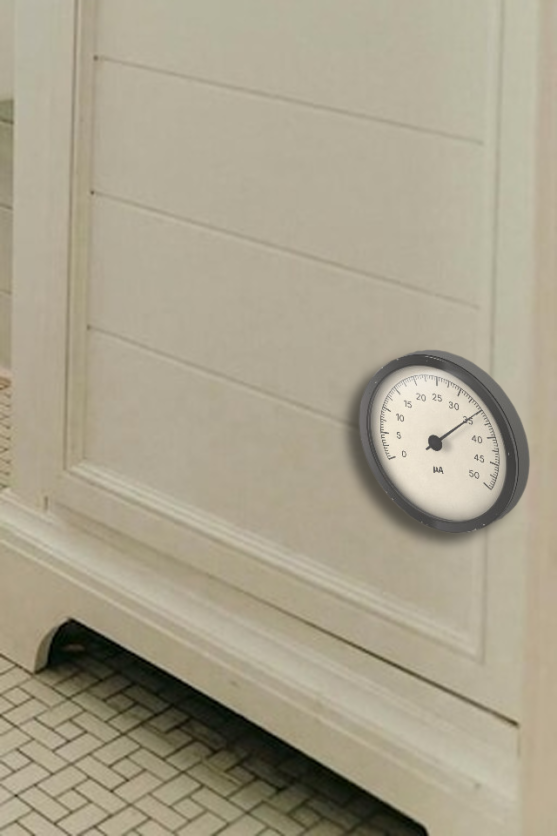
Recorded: 35,µA
